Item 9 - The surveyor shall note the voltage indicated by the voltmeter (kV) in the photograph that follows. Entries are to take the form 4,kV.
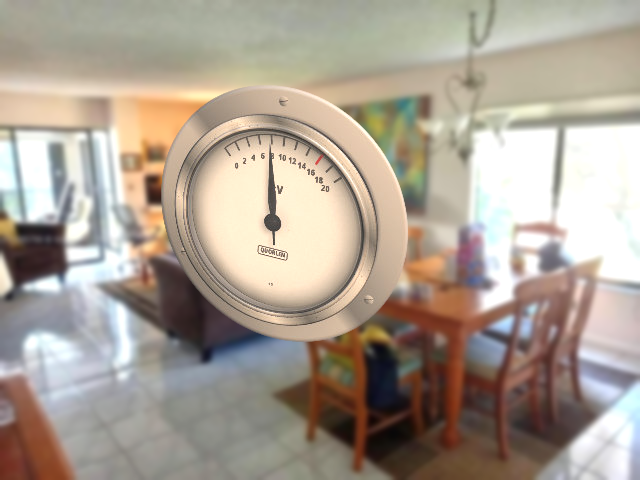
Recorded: 8,kV
